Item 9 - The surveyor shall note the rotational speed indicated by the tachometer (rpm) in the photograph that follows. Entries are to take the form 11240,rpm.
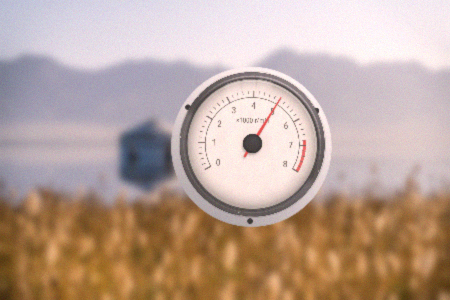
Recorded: 5000,rpm
